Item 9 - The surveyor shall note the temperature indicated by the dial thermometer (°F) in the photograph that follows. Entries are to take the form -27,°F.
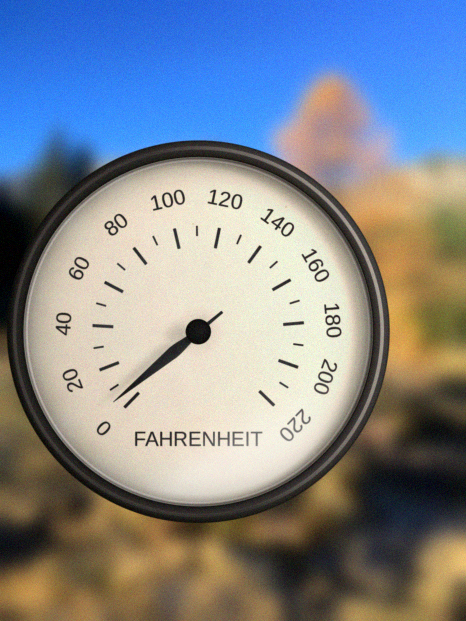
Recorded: 5,°F
